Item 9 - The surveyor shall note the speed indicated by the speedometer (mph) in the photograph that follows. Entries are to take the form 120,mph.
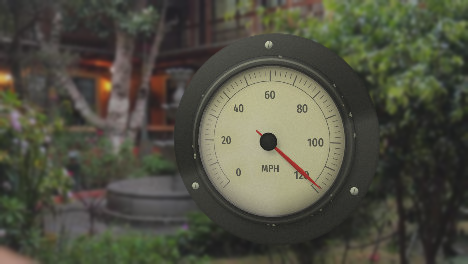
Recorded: 118,mph
